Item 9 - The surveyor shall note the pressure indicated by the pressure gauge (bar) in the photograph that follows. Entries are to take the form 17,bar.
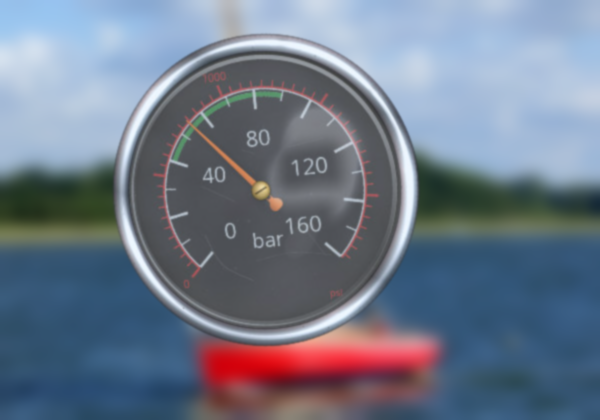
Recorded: 55,bar
